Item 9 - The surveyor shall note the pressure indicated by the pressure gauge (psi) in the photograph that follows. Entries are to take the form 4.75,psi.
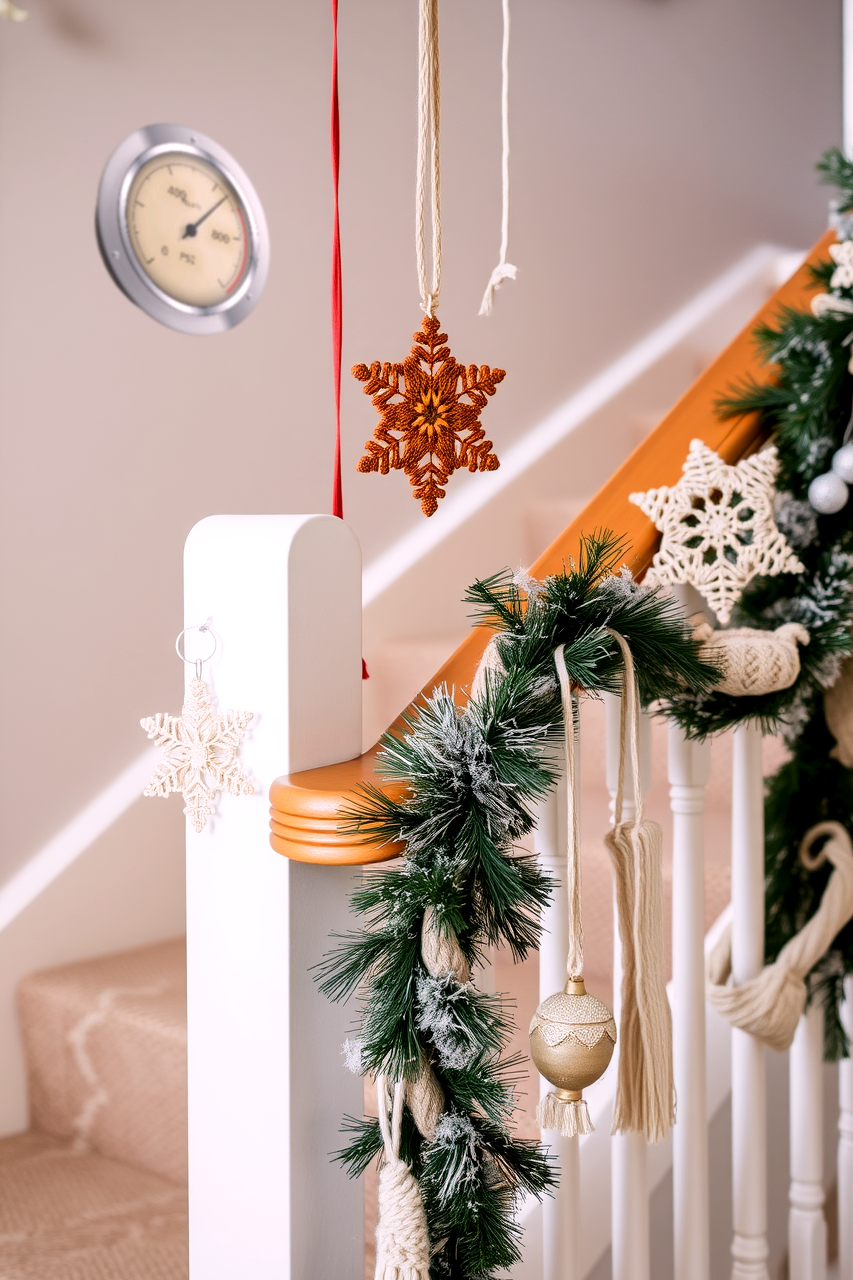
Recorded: 650,psi
